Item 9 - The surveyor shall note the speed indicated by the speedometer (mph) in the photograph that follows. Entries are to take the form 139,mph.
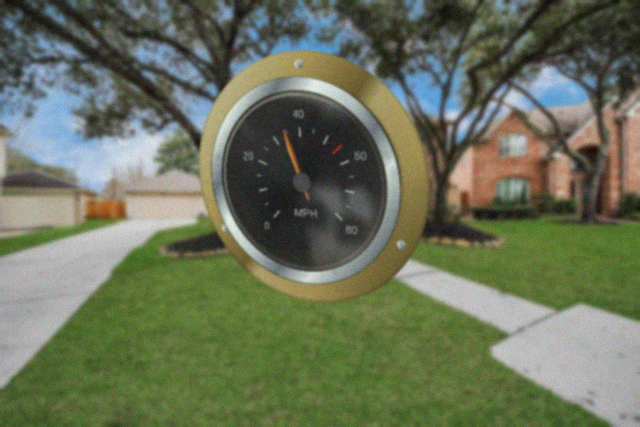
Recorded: 35,mph
